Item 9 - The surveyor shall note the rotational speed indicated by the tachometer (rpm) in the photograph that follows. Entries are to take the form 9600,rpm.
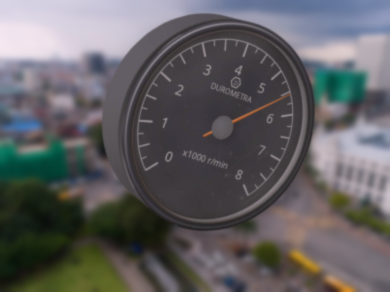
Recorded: 5500,rpm
